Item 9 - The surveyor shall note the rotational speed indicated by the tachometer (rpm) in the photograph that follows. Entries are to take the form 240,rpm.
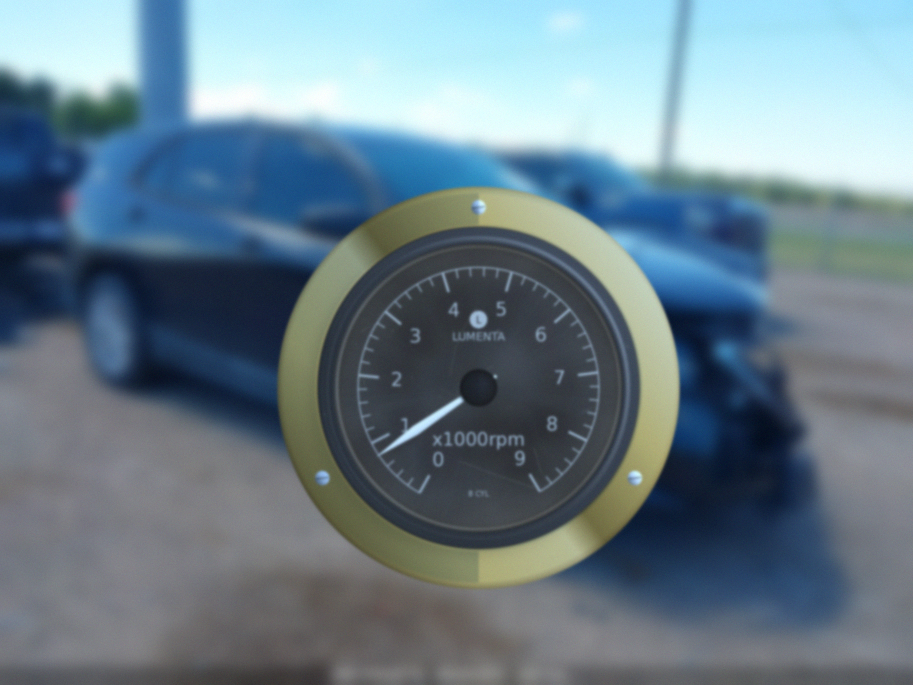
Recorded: 800,rpm
